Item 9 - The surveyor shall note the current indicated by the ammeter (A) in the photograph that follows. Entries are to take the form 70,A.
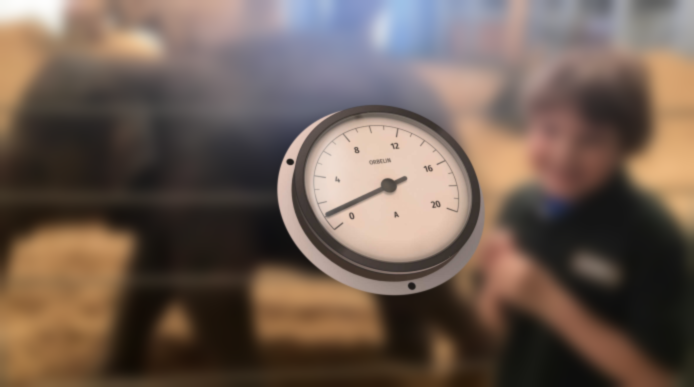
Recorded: 1,A
